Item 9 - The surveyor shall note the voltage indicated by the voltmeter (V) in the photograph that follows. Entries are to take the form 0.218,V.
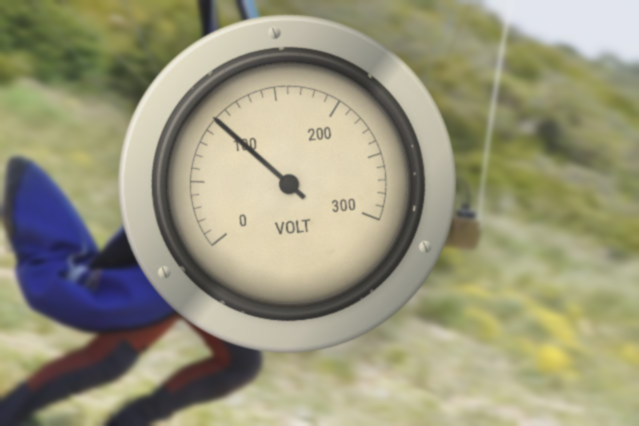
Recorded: 100,V
